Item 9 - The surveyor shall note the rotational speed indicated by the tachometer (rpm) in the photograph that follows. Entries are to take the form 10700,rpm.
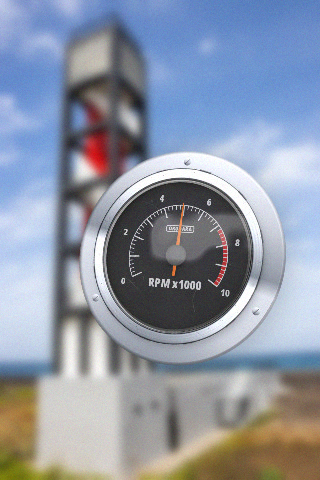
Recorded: 5000,rpm
